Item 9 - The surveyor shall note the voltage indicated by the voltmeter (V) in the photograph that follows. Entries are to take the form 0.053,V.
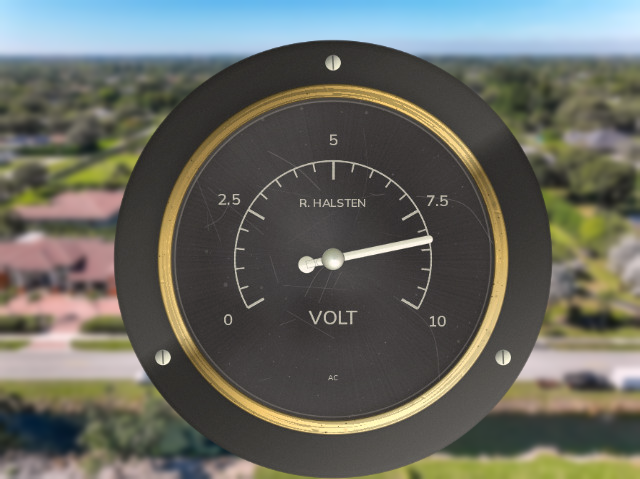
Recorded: 8.25,V
